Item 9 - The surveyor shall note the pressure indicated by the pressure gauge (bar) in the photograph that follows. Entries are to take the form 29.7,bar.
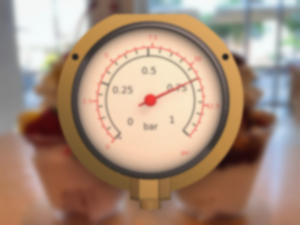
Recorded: 0.75,bar
